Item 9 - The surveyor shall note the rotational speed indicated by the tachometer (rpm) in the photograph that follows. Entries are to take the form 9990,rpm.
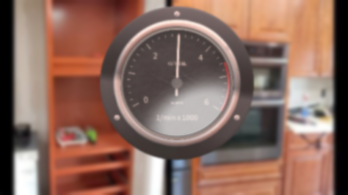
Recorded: 3000,rpm
